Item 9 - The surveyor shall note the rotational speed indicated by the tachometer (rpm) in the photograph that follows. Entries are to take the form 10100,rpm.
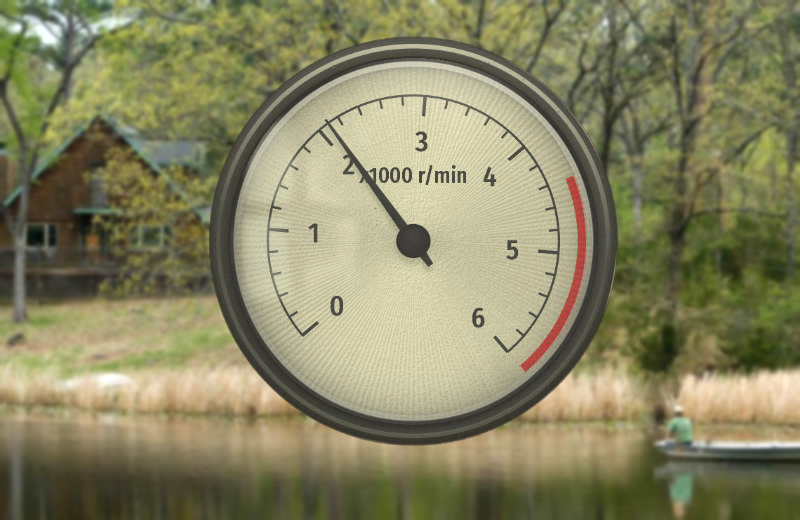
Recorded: 2100,rpm
